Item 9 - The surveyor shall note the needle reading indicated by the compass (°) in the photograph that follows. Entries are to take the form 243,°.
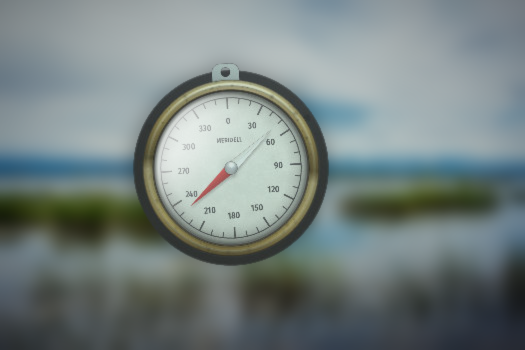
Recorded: 230,°
